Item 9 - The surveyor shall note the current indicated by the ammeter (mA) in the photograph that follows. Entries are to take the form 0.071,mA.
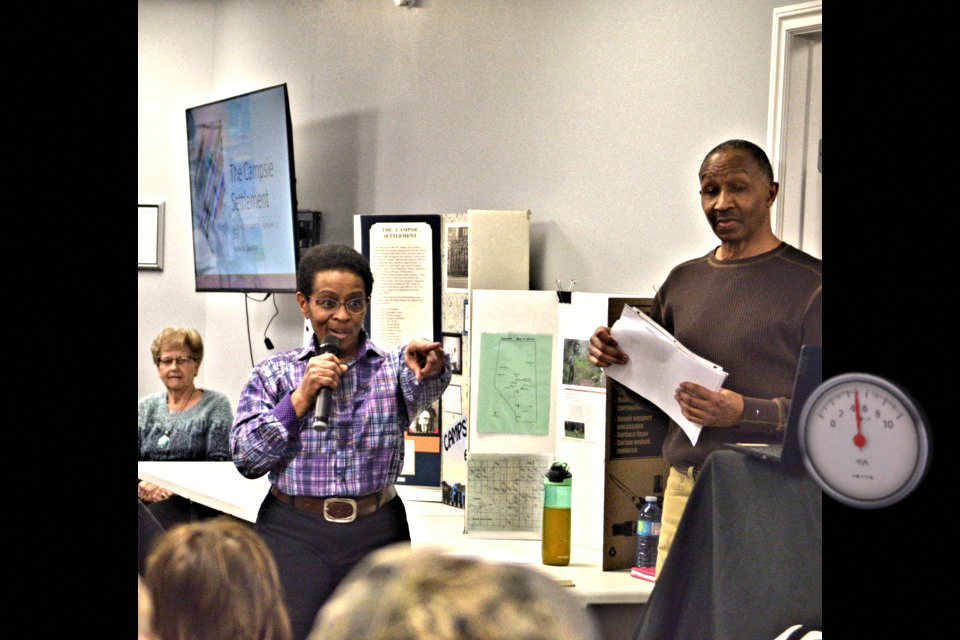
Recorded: 5,mA
